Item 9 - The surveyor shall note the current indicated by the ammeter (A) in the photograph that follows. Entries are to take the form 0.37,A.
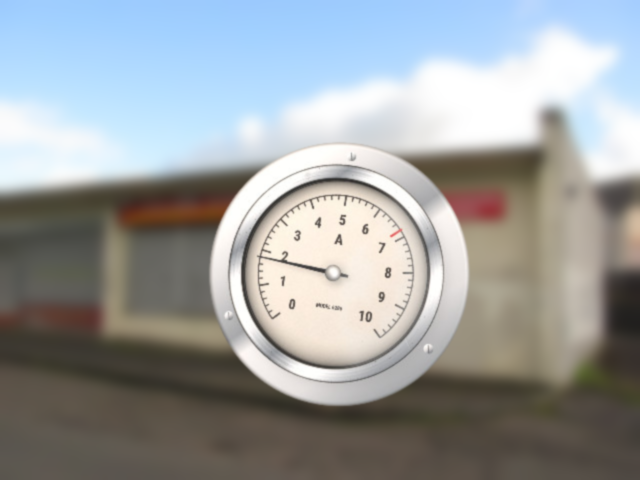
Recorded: 1.8,A
